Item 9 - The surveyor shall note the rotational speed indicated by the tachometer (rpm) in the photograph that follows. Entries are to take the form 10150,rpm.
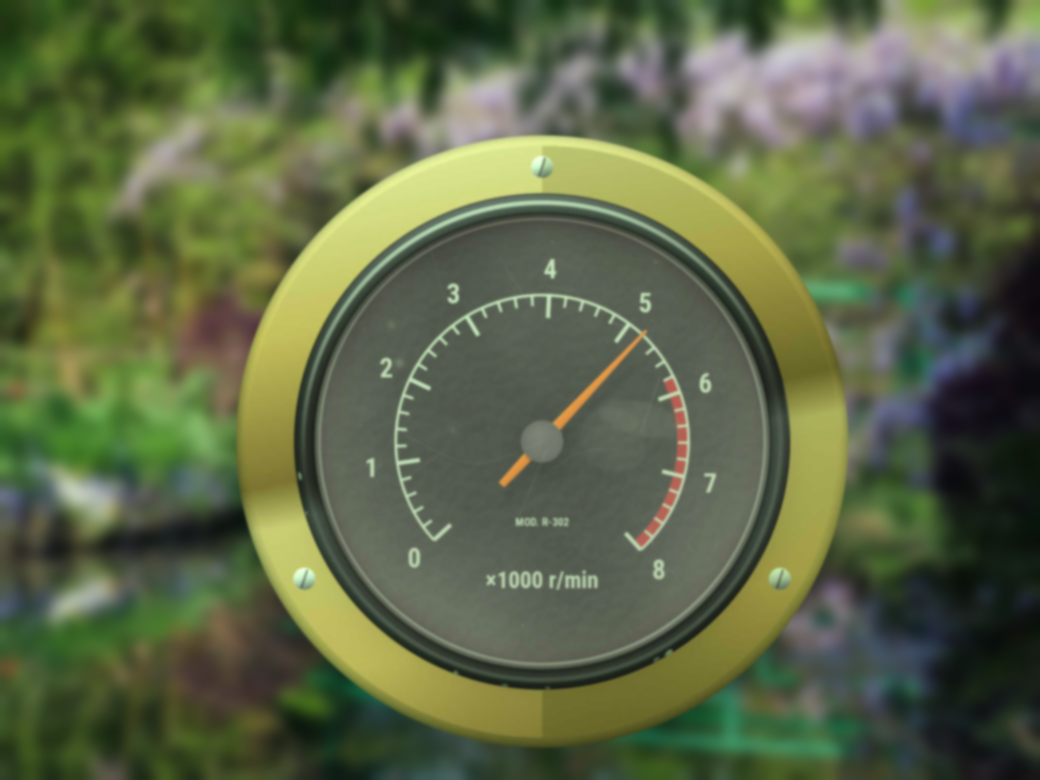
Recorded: 5200,rpm
